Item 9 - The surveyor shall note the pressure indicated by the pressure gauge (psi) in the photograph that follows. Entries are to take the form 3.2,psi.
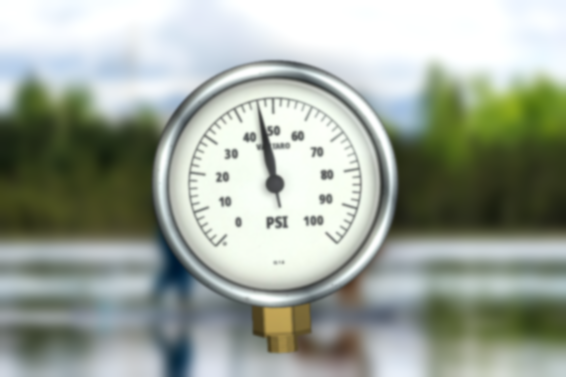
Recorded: 46,psi
